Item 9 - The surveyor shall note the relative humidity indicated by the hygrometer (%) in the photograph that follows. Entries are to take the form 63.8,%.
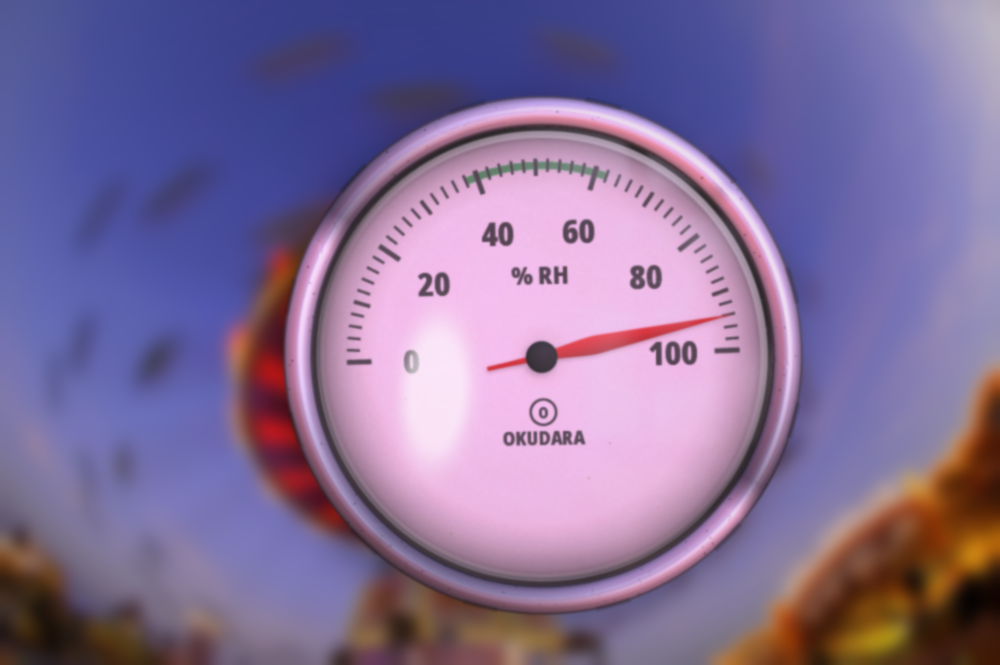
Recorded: 94,%
